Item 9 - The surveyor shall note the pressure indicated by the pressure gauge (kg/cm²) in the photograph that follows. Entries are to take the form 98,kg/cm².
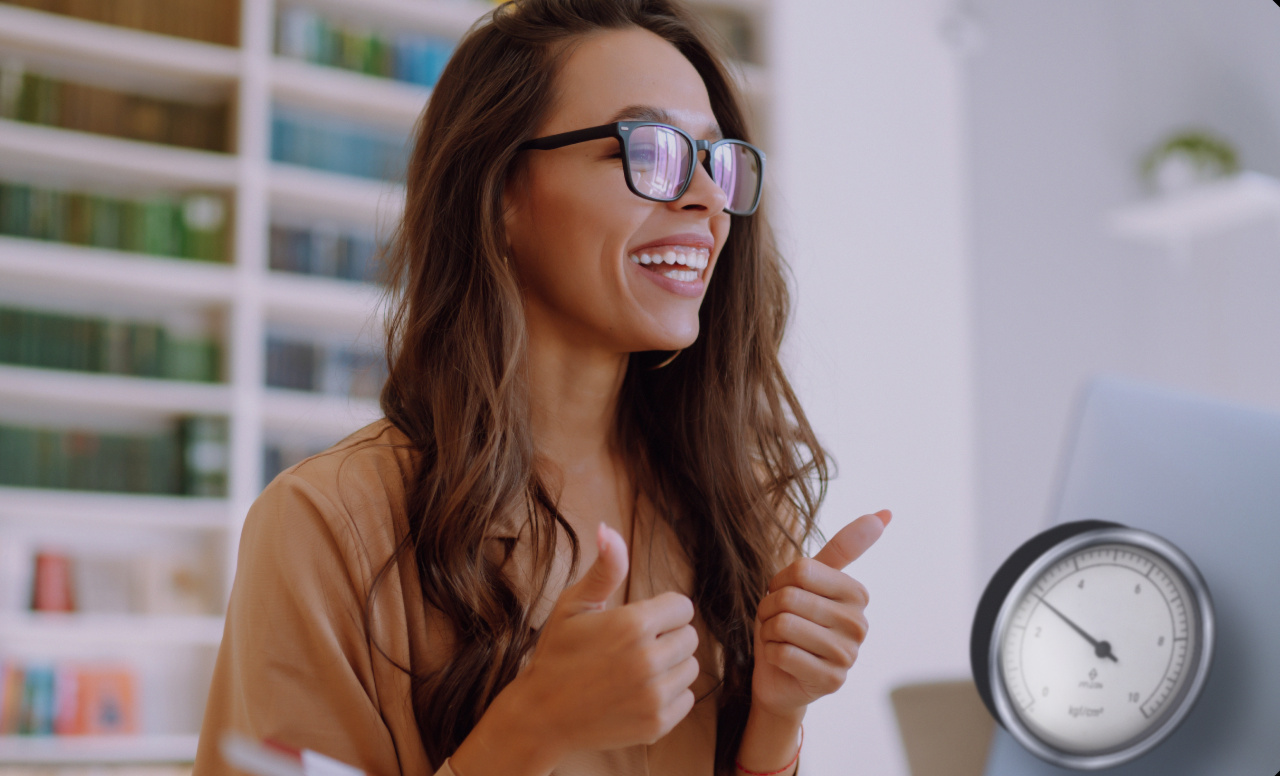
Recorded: 2.8,kg/cm²
